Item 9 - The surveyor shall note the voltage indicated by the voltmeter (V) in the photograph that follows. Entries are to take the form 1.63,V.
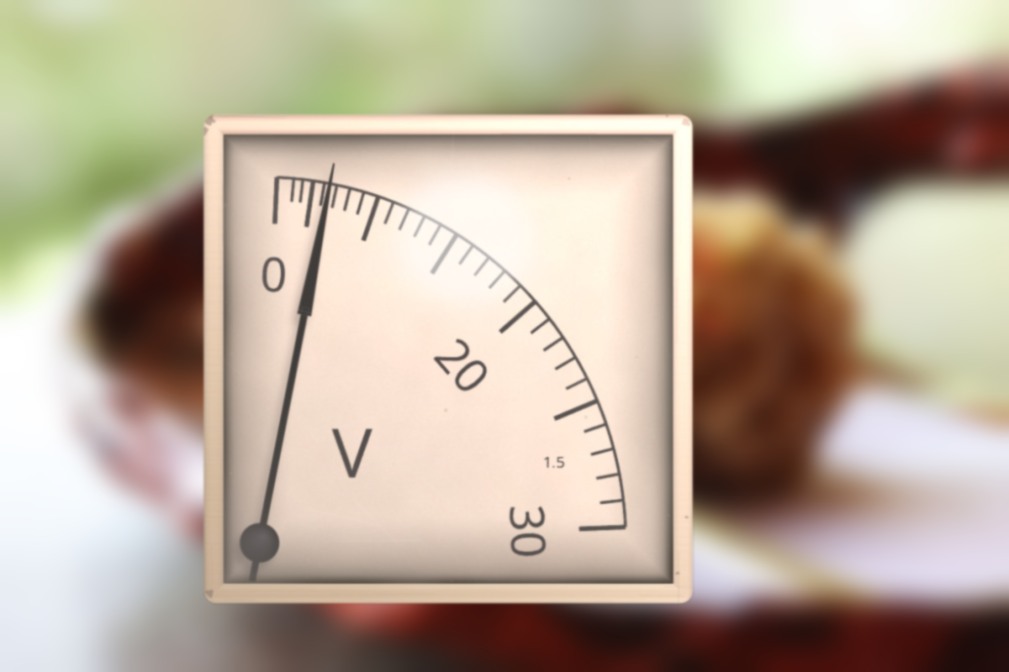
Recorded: 6.5,V
